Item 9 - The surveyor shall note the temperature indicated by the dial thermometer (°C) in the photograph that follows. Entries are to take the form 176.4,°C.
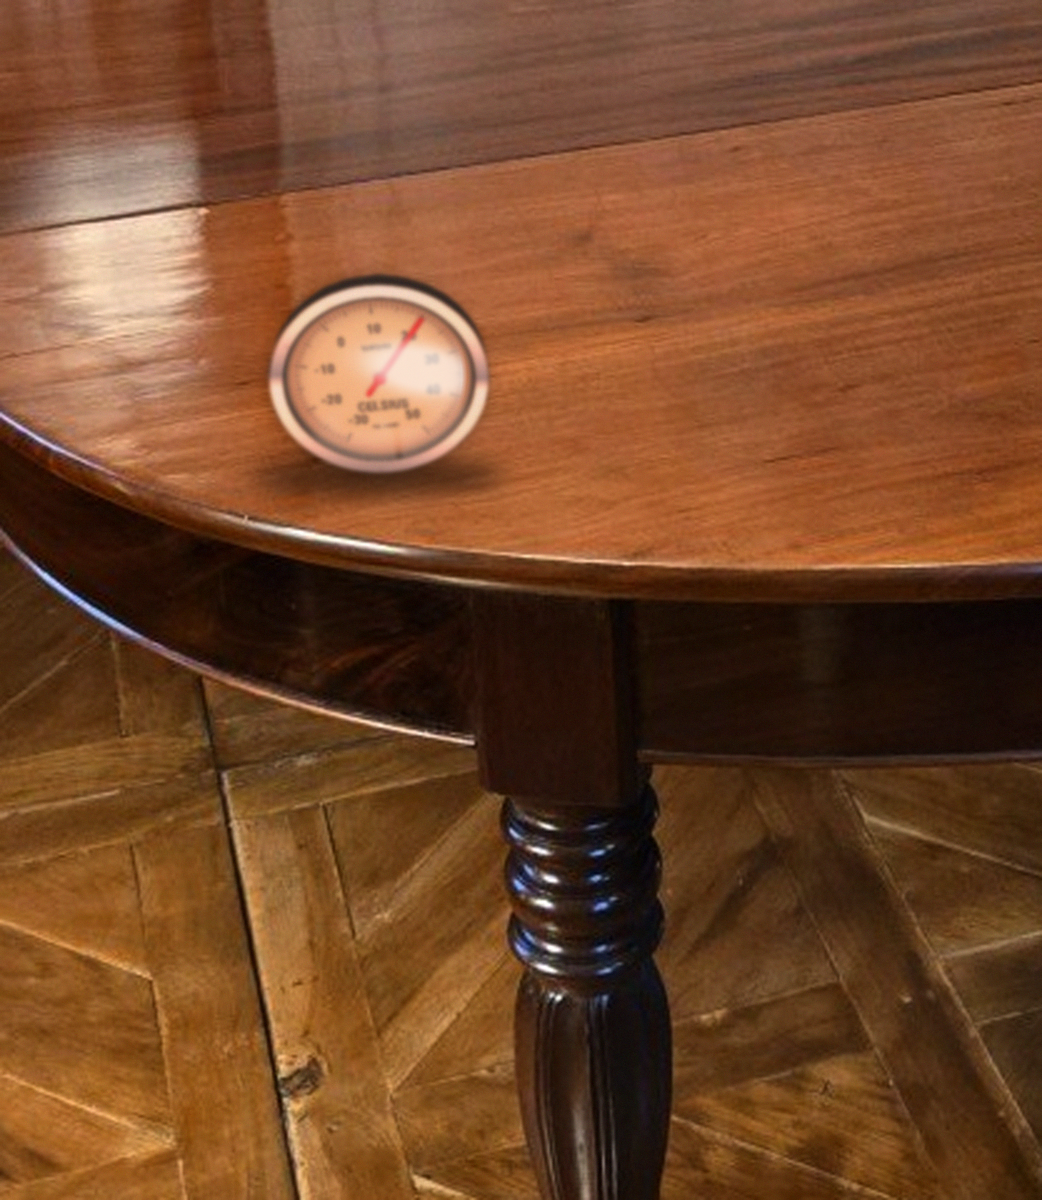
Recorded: 20,°C
